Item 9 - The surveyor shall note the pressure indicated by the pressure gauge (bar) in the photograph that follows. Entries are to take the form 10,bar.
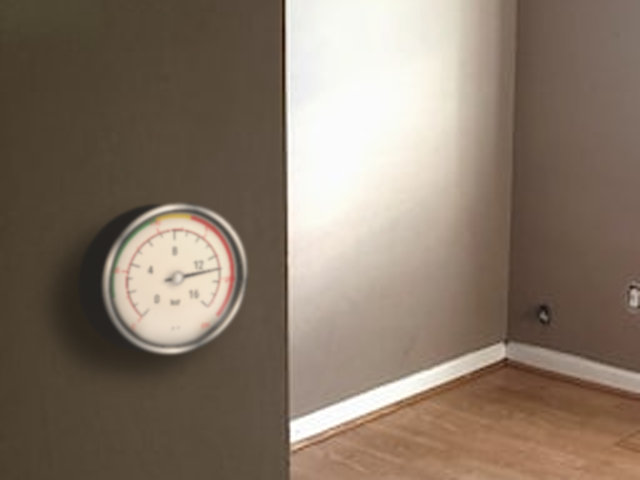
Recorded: 13,bar
